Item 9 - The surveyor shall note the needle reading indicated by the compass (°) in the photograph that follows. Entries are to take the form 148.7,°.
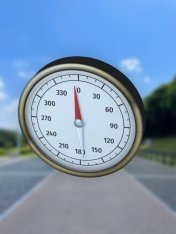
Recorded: 355,°
